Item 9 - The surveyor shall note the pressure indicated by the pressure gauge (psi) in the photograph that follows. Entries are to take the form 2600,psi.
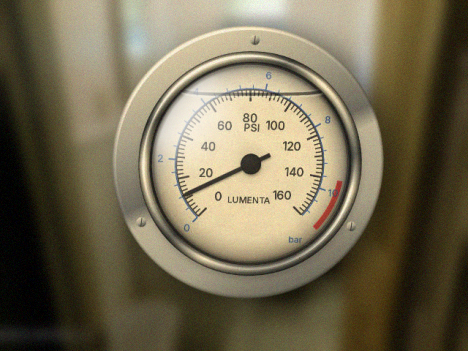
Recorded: 12,psi
